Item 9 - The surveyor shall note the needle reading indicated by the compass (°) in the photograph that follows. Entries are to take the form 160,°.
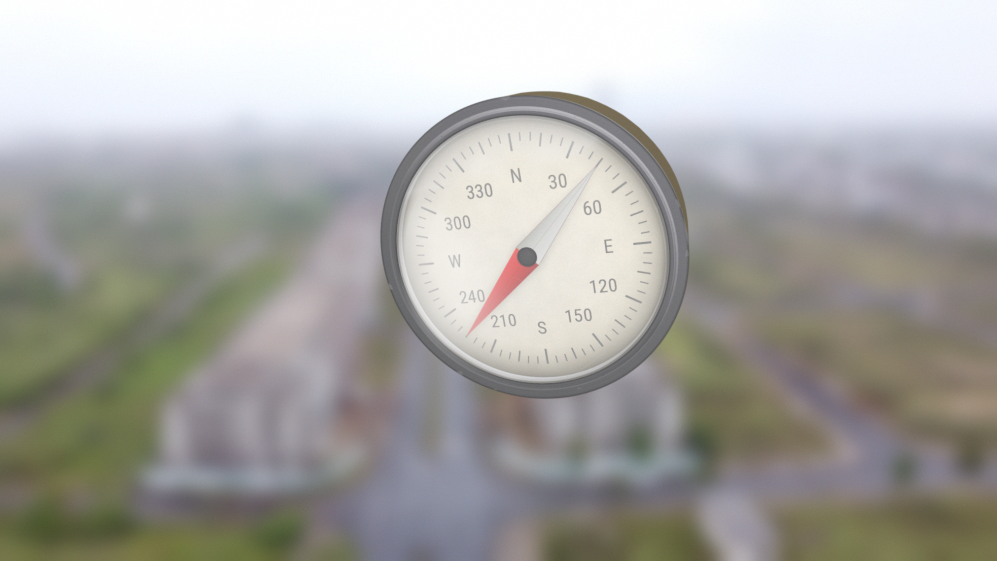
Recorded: 225,°
